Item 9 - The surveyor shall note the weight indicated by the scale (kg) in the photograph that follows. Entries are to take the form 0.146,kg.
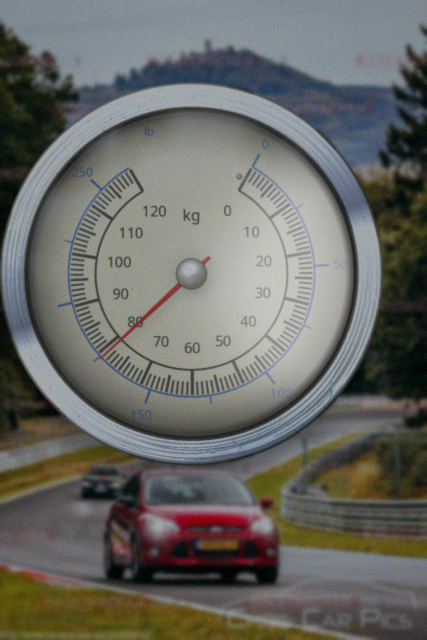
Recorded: 79,kg
